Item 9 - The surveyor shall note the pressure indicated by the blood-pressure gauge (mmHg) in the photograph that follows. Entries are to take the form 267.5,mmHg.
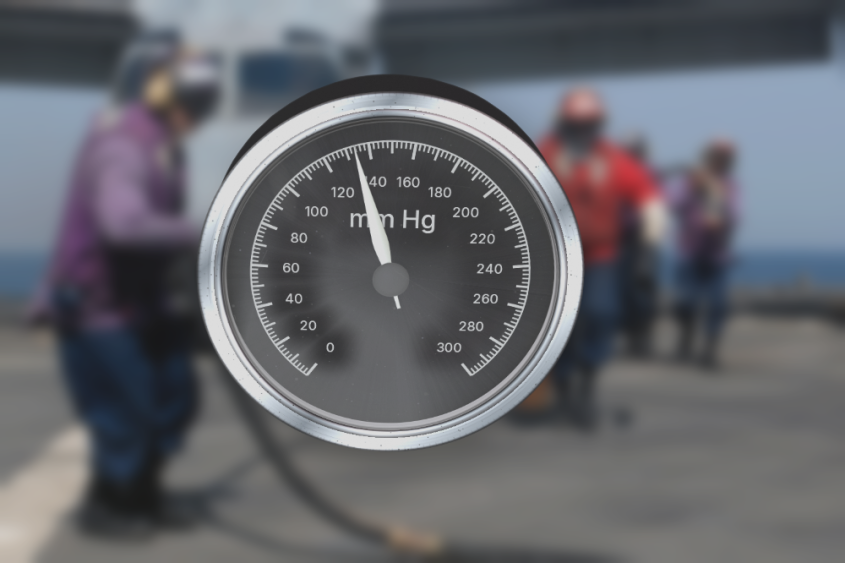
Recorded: 134,mmHg
